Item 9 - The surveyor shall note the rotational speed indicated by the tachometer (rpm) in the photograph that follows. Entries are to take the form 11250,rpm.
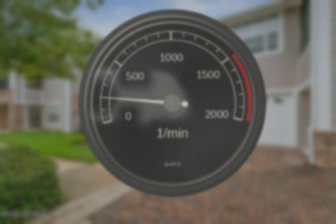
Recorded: 200,rpm
